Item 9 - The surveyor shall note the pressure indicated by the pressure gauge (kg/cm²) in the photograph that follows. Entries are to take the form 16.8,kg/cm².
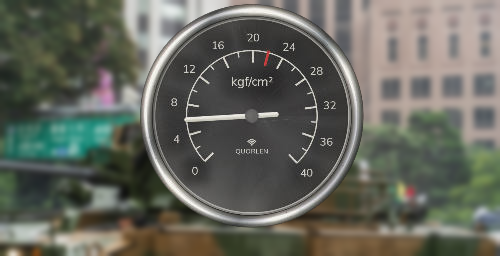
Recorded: 6,kg/cm²
